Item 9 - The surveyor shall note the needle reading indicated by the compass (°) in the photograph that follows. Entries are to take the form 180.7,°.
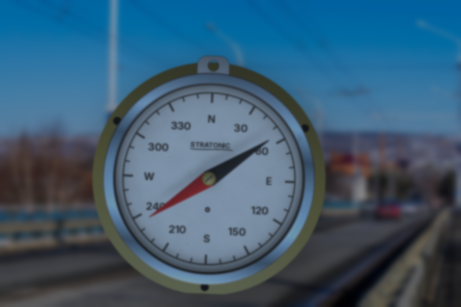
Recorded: 235,°
